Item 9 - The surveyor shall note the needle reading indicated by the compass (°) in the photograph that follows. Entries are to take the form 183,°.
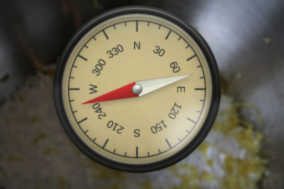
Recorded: 255,°
